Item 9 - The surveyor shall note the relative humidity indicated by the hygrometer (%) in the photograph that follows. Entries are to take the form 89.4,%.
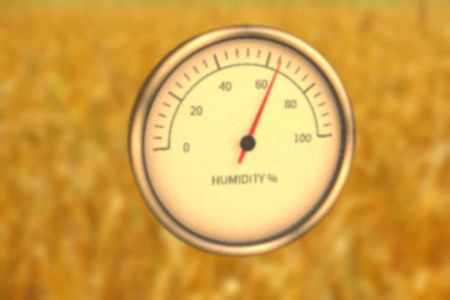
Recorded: 64,%
